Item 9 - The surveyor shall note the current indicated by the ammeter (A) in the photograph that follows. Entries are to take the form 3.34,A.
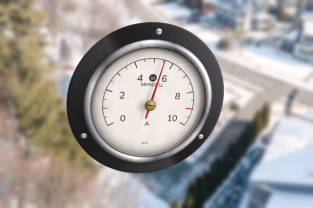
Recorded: 5.5,A
